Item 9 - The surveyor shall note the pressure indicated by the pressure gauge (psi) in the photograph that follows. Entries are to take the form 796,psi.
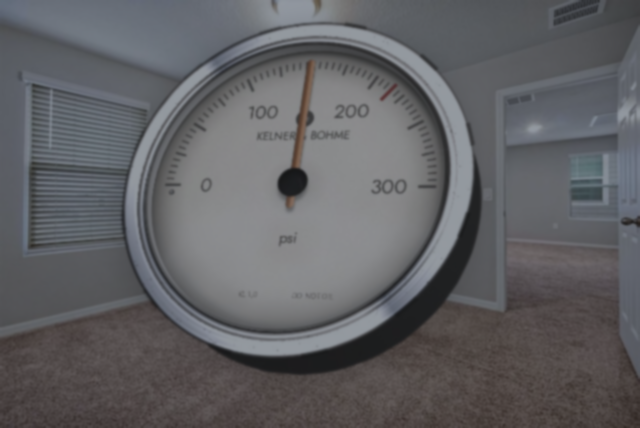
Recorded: 150,psi
